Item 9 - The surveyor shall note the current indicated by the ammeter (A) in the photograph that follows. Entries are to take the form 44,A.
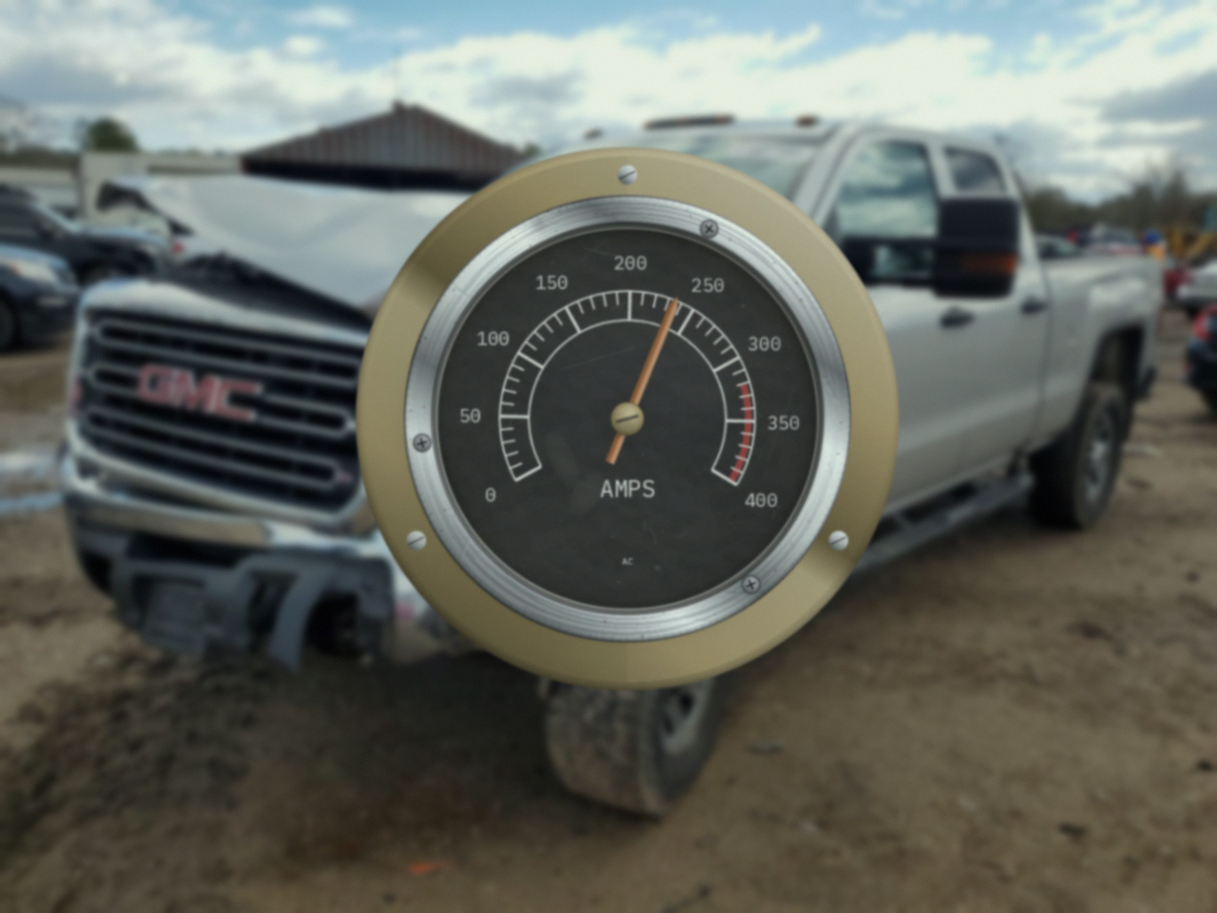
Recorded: 235,A
